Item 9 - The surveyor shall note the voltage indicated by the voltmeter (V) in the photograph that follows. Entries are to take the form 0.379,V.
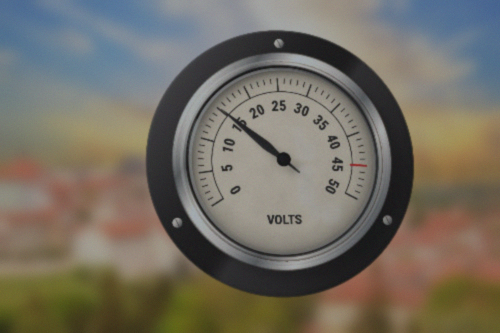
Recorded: 15,V
